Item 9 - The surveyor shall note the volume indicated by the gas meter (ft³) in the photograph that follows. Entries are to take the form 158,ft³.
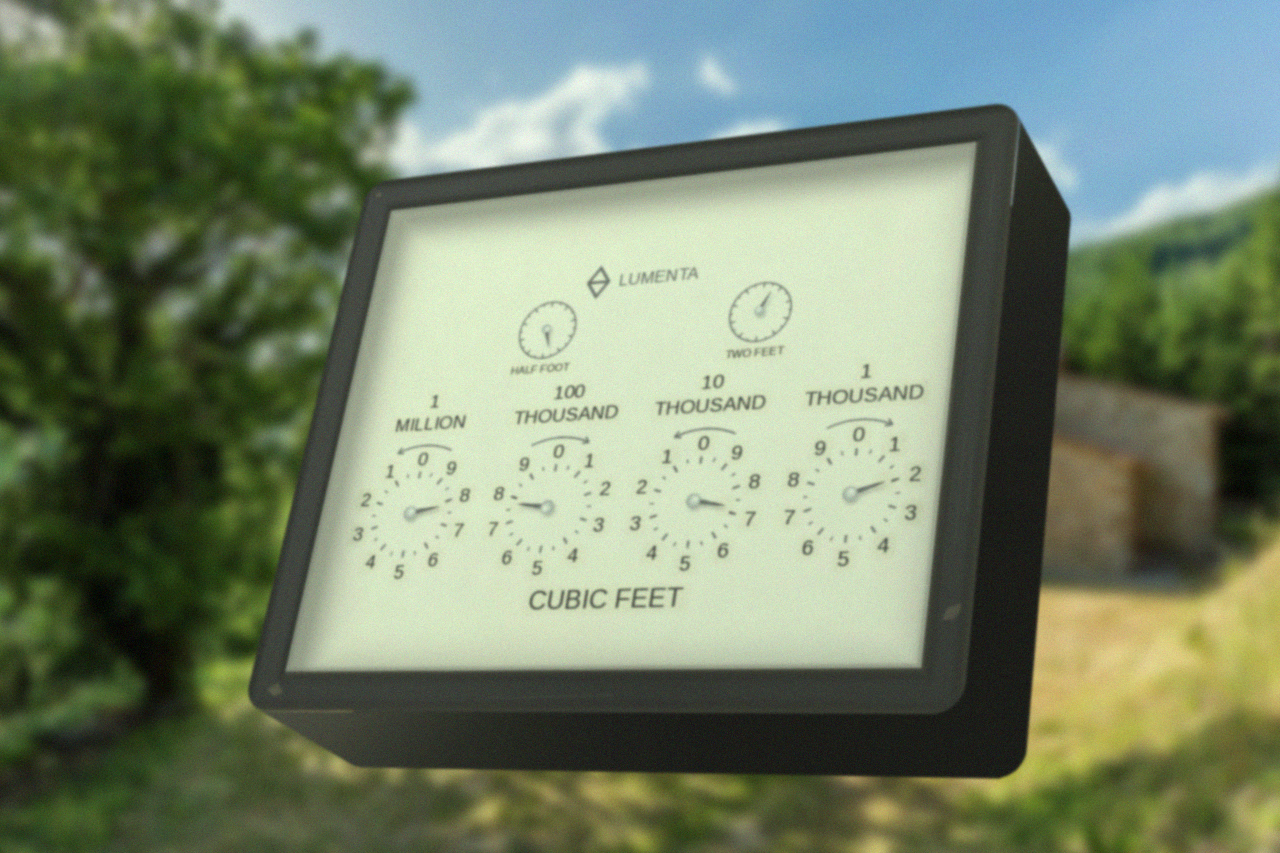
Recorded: 777200,ft³
